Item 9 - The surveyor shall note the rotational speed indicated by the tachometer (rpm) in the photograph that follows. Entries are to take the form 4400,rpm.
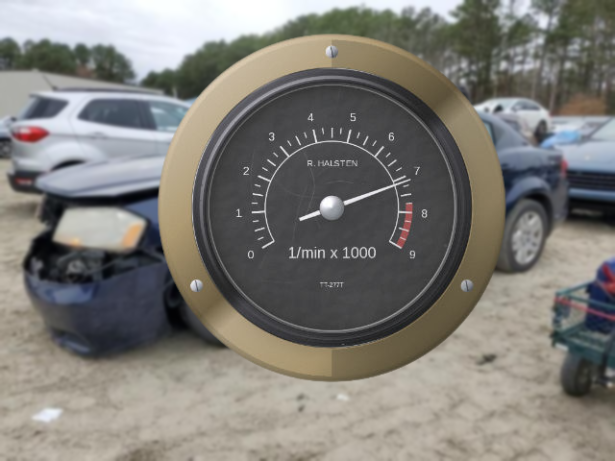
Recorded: 7125,rpm
